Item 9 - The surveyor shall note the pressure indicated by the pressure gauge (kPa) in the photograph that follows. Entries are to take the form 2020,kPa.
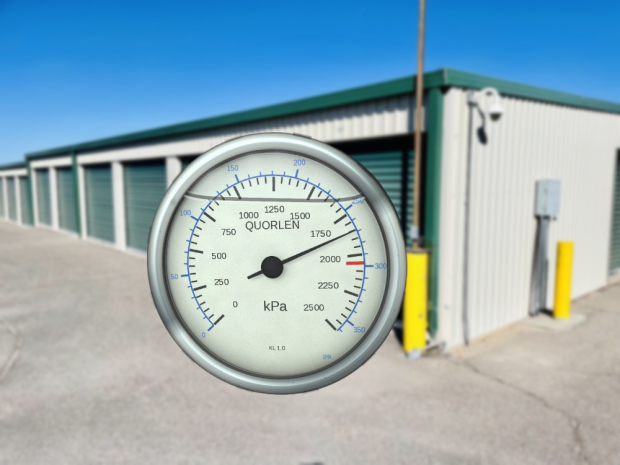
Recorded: 1850,kPa
